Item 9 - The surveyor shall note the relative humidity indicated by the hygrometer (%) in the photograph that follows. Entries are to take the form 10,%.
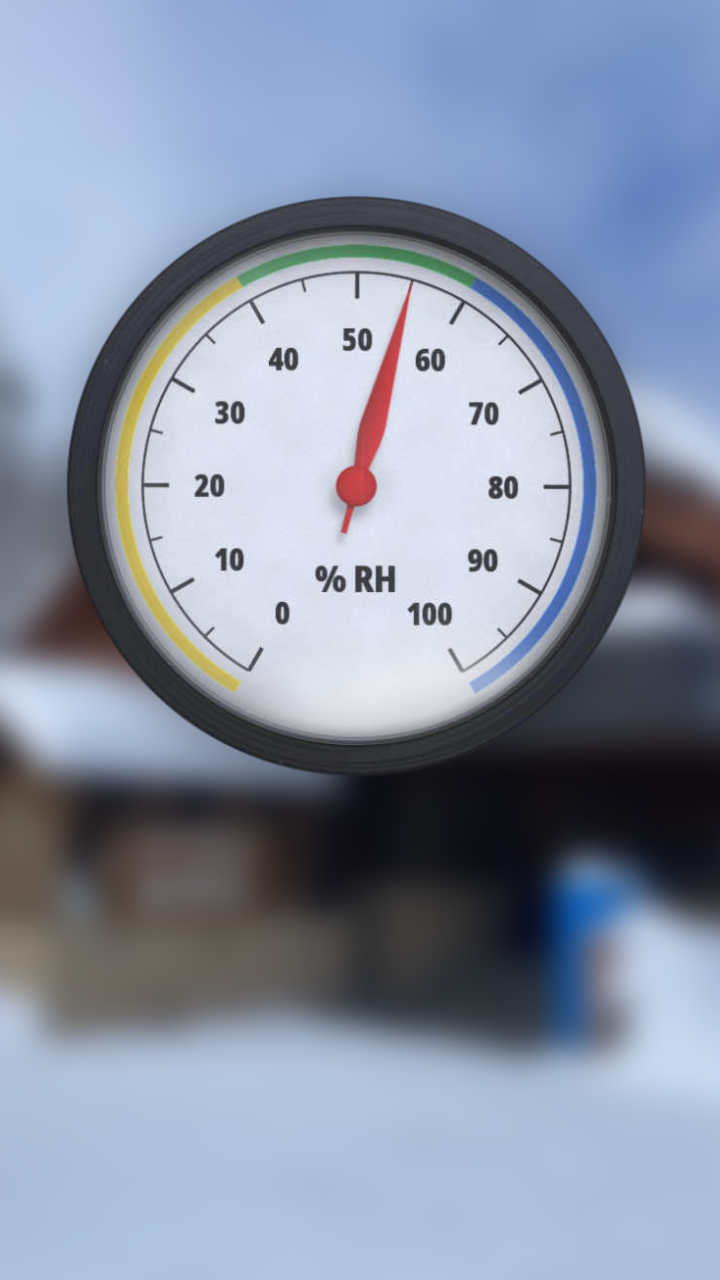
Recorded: 55,%
